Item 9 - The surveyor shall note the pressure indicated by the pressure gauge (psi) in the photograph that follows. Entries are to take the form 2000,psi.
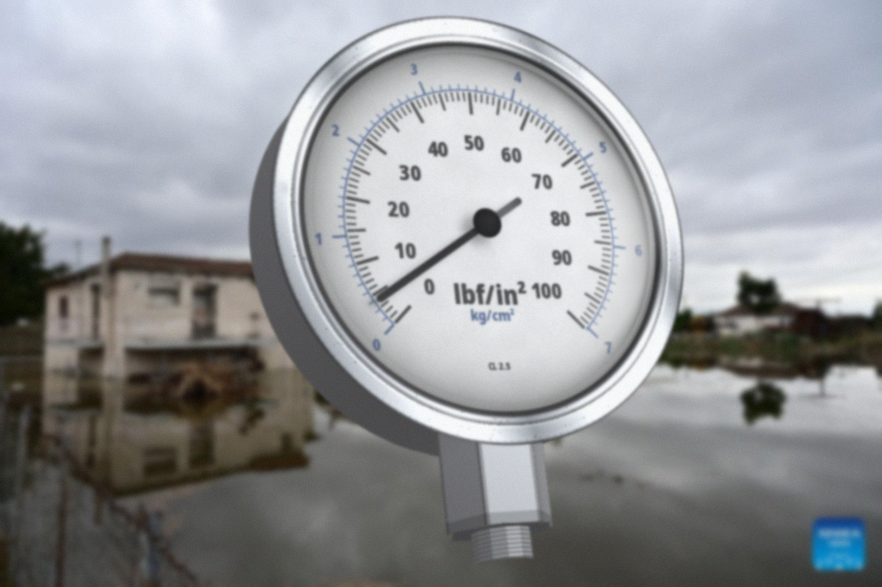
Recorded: 4,psi
